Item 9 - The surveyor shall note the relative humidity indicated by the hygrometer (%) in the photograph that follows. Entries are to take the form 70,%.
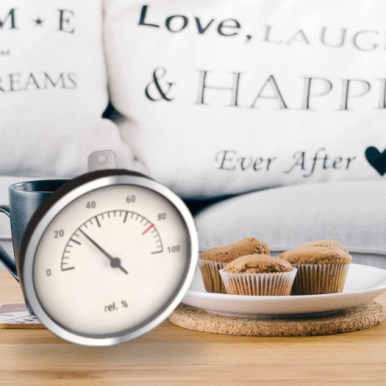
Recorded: 28,%
